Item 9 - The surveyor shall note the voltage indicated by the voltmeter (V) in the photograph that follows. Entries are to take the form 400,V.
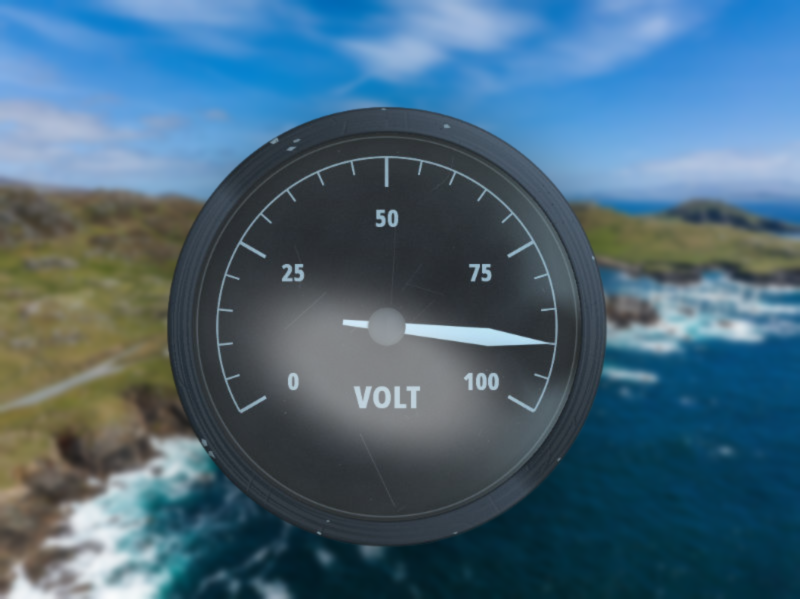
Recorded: 90,V
